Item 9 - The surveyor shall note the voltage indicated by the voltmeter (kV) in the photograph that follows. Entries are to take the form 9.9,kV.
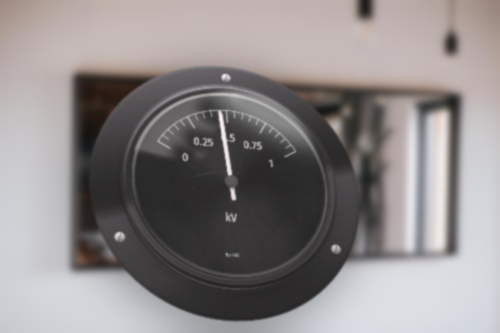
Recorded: 0.45,kV
